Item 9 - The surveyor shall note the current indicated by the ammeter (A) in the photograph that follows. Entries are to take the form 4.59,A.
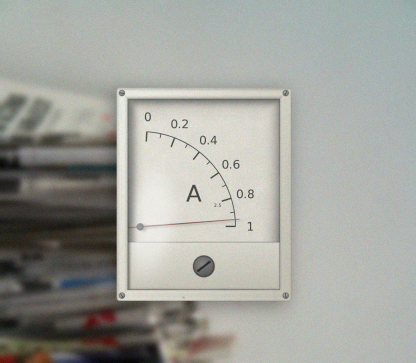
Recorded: 0.95,A
